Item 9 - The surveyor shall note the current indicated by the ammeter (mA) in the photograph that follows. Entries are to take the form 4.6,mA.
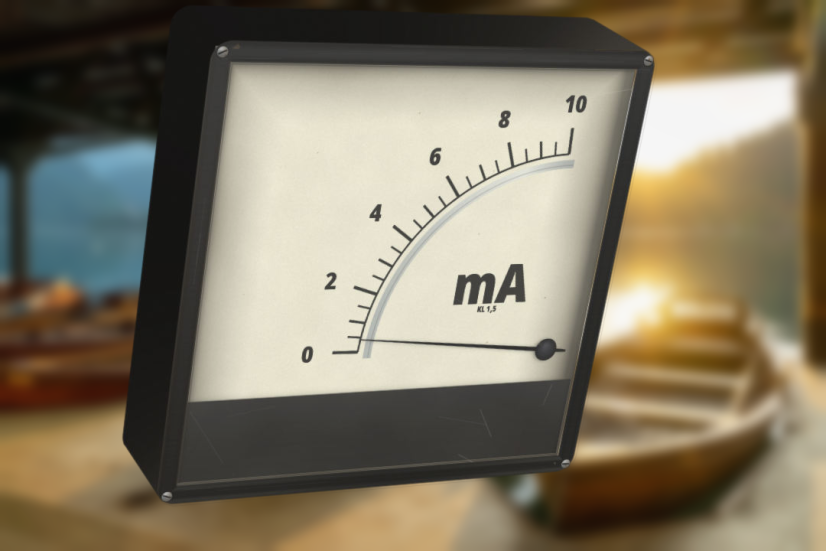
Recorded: 0.5,mA
